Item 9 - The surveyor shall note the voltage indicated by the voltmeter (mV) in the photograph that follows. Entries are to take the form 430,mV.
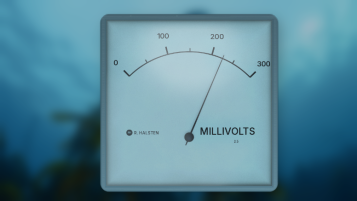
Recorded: 225,mV
